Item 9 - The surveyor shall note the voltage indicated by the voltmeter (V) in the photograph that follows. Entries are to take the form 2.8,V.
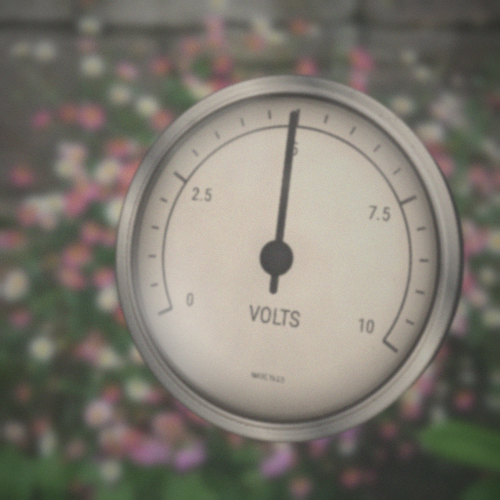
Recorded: 5,V
